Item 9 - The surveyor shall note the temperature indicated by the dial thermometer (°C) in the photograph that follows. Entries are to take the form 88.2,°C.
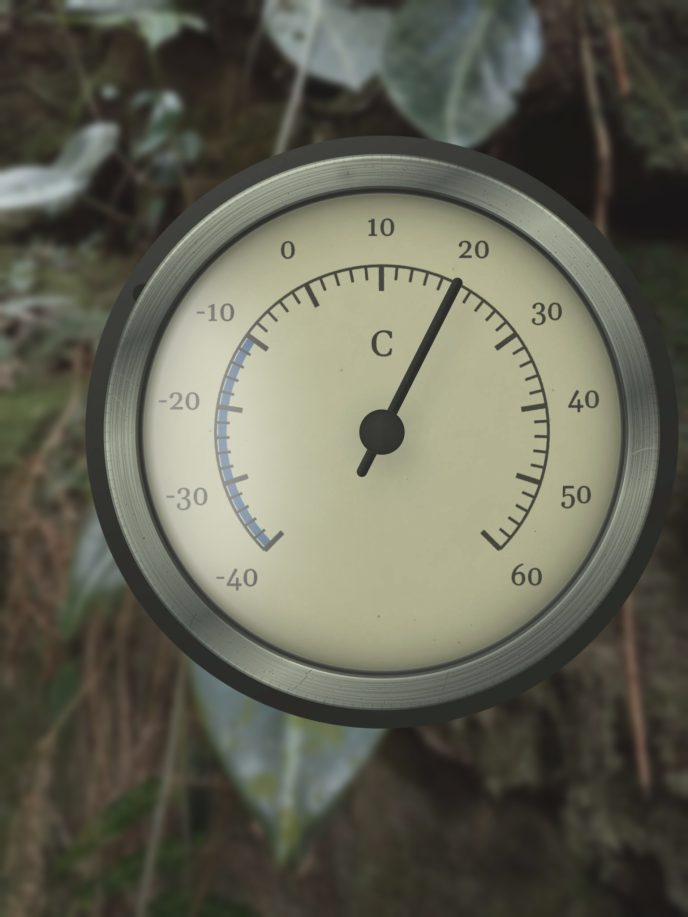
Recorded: 20,°C
